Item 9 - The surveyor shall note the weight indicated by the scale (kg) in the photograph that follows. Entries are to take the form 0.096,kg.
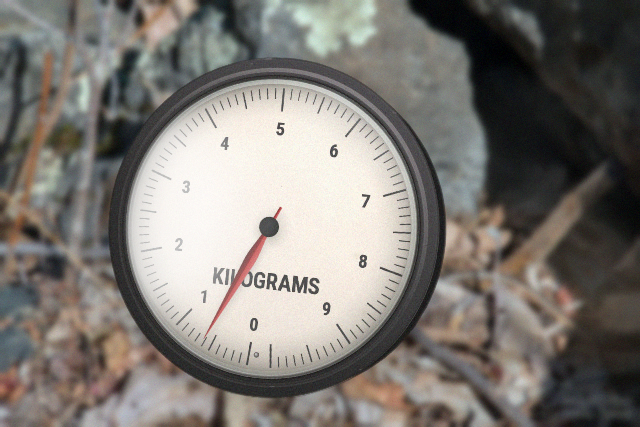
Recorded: 0.6,kg
